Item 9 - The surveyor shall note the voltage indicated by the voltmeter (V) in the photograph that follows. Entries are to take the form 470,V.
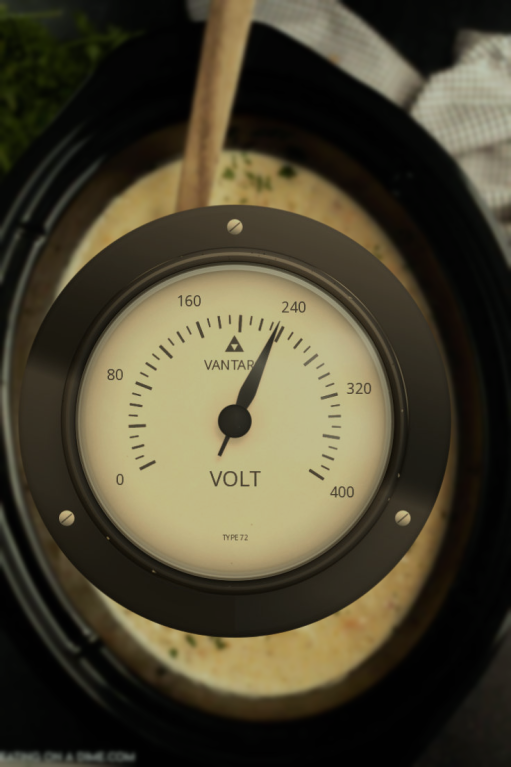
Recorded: 235,V
